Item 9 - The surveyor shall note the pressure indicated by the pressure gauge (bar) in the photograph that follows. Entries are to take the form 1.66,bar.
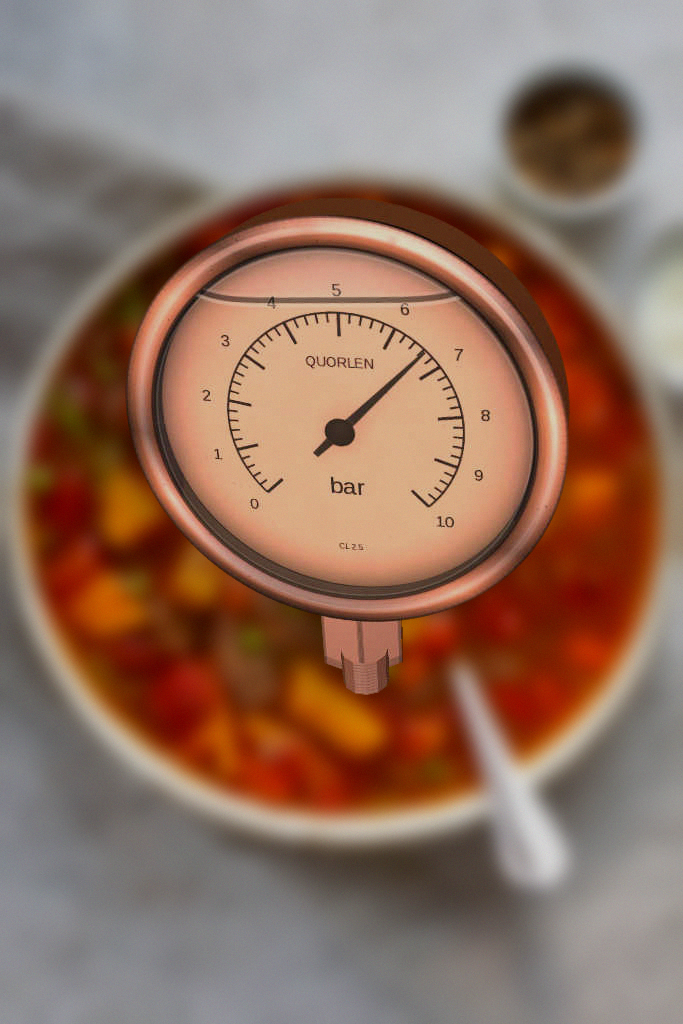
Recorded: 6.6,bar
